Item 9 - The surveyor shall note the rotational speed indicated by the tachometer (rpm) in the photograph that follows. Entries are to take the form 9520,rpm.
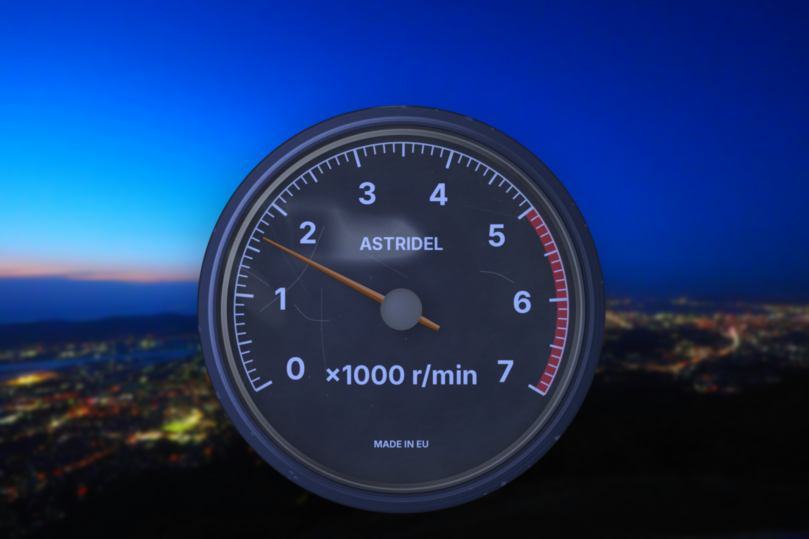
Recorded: 1650,rpm
